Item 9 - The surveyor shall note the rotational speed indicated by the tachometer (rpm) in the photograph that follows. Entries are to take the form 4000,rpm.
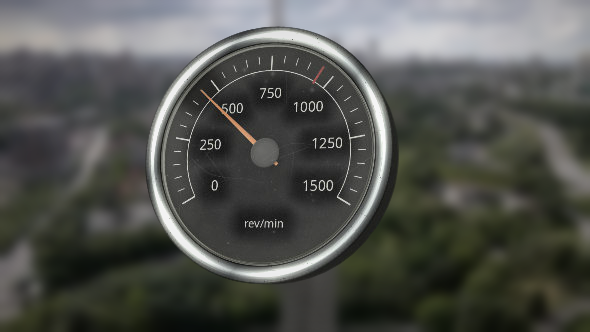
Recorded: 450,rpm
